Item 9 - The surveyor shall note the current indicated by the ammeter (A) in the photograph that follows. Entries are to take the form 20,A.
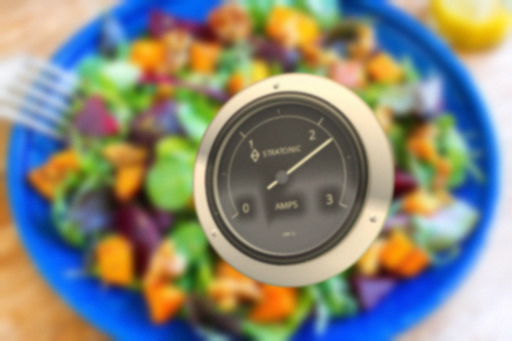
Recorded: 2.25,A
